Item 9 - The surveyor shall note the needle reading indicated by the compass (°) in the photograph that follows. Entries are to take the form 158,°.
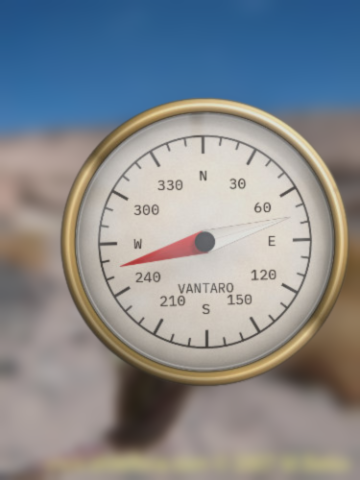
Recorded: 255,°
